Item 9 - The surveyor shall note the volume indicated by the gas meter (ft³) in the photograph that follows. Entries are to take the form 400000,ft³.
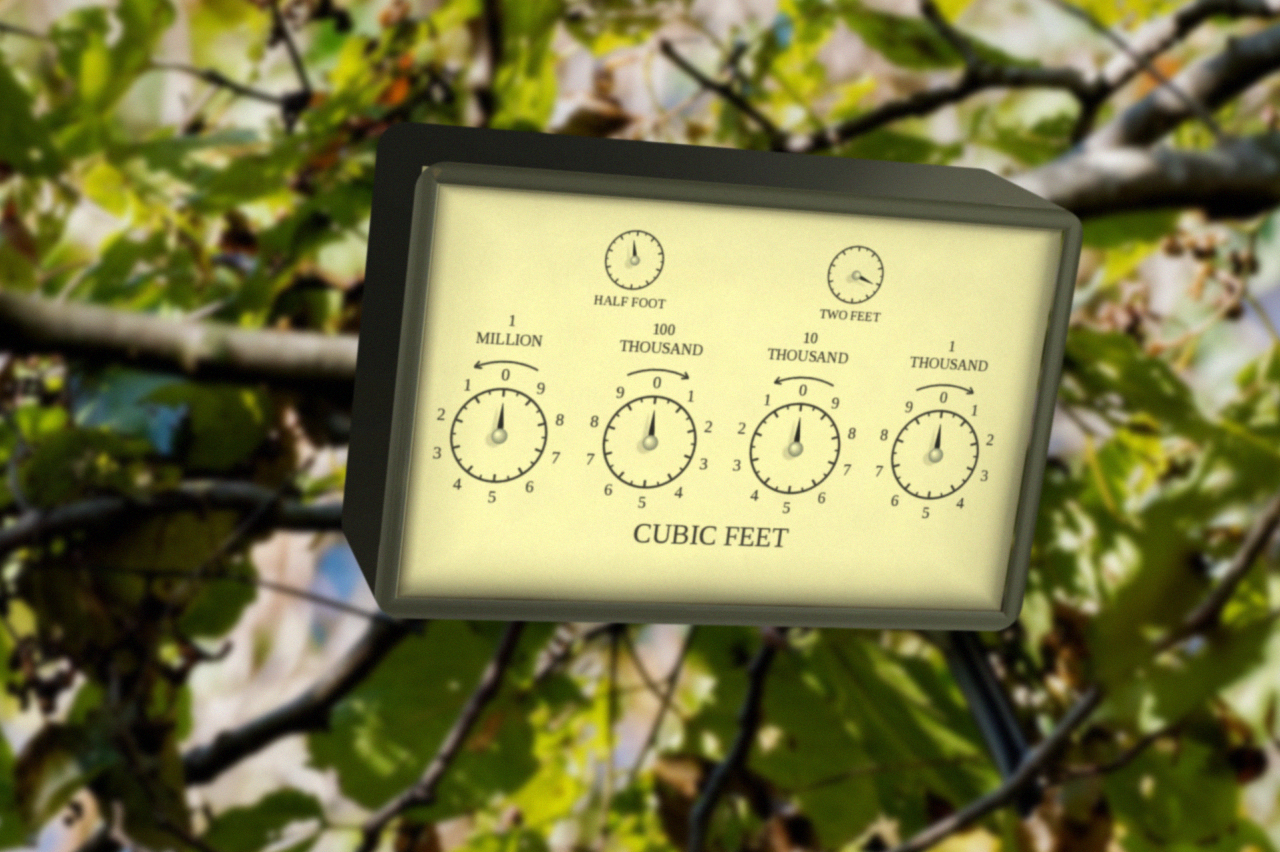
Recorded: 0,ft³
